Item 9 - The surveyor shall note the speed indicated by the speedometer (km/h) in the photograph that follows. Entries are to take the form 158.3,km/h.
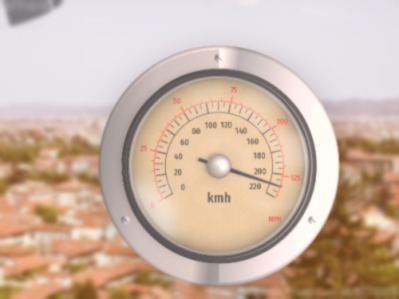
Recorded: 210,km/h
